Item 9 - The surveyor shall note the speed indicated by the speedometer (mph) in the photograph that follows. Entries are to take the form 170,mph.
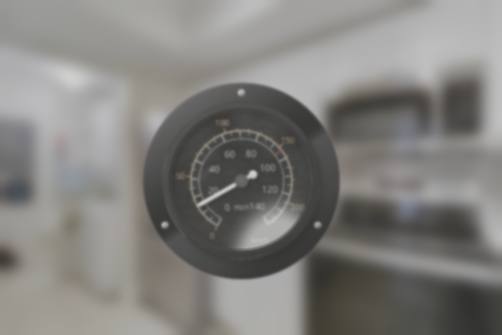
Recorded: 15,mph
